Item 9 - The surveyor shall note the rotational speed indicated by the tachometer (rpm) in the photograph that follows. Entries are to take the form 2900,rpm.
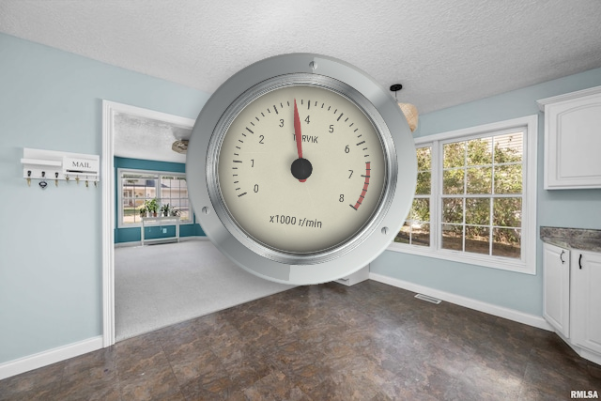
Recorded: 3600,rpm
